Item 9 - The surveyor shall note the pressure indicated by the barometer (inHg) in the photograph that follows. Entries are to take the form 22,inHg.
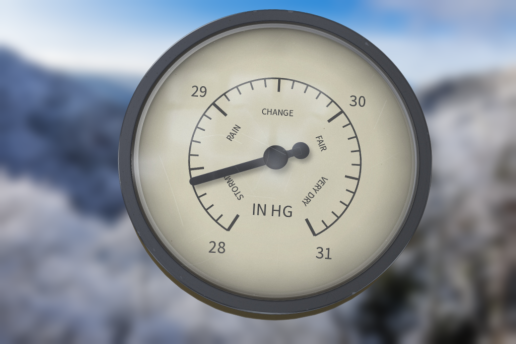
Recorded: 28.4,inHg
